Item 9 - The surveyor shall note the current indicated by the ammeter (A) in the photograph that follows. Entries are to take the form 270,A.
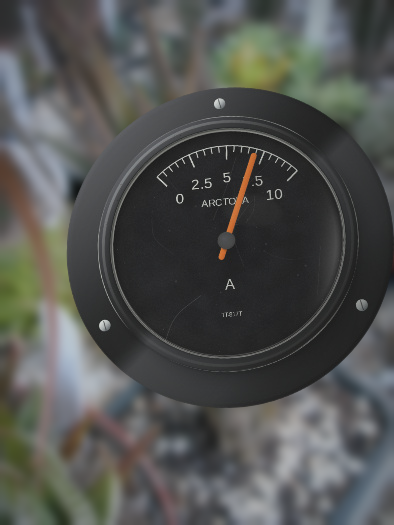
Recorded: 7,A
